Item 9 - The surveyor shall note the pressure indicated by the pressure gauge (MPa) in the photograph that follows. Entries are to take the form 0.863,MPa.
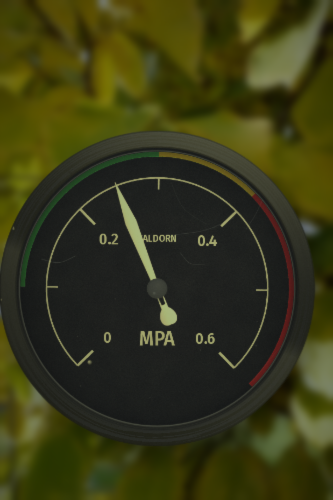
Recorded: 0.25,MPa
